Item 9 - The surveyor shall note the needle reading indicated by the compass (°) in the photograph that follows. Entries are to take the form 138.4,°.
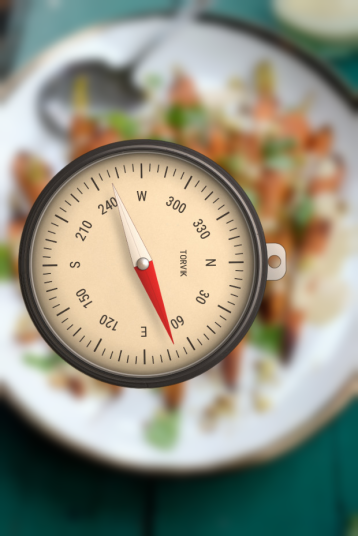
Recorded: 70,°
